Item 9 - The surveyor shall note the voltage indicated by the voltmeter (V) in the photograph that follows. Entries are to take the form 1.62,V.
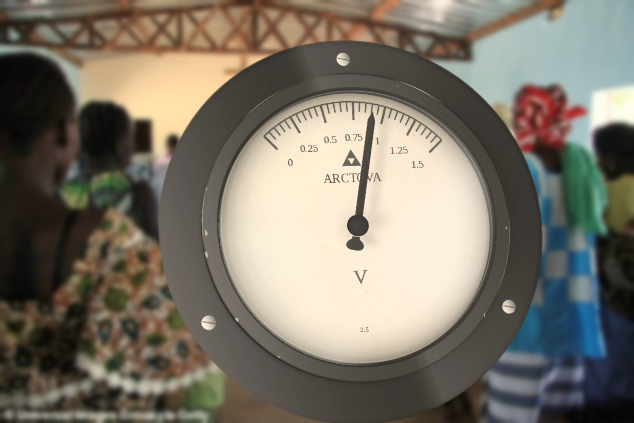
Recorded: 0.9,V
